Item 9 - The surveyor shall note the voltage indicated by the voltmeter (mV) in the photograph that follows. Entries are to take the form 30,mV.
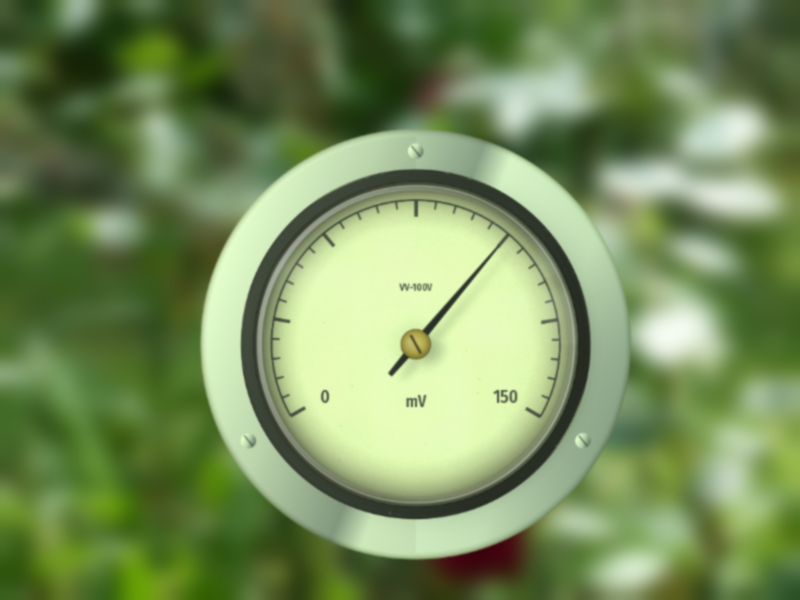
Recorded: 100,mV
